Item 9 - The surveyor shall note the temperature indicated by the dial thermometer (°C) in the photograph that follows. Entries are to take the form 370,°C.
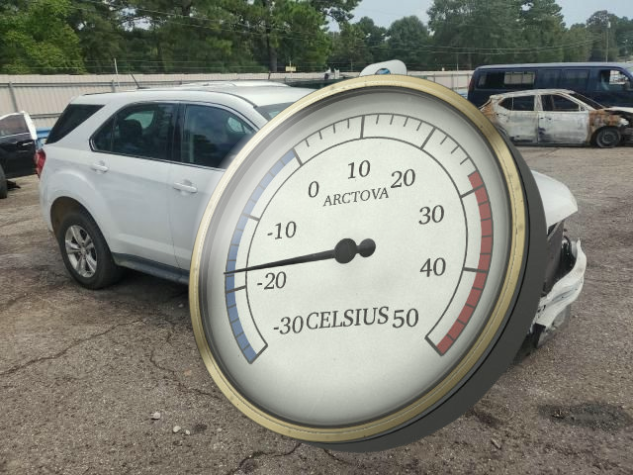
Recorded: -18,°C
